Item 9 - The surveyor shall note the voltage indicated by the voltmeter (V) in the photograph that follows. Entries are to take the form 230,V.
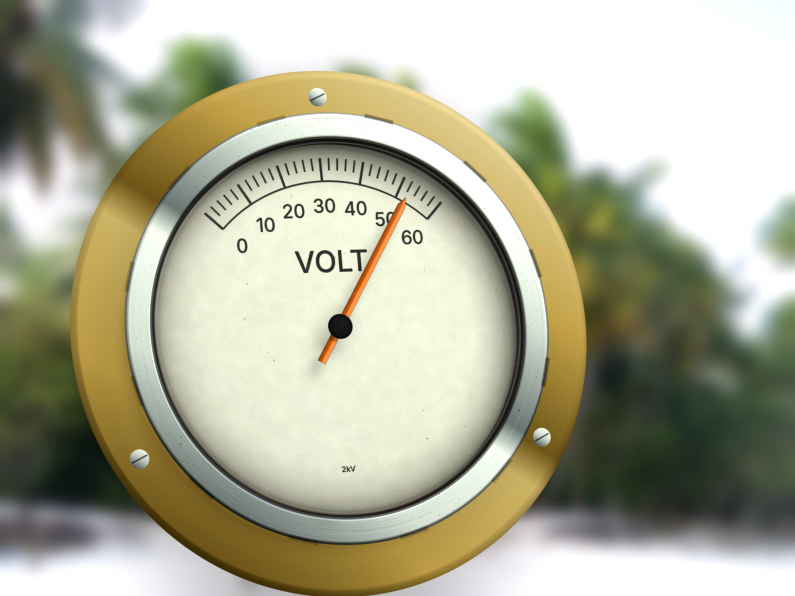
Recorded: 52,V
